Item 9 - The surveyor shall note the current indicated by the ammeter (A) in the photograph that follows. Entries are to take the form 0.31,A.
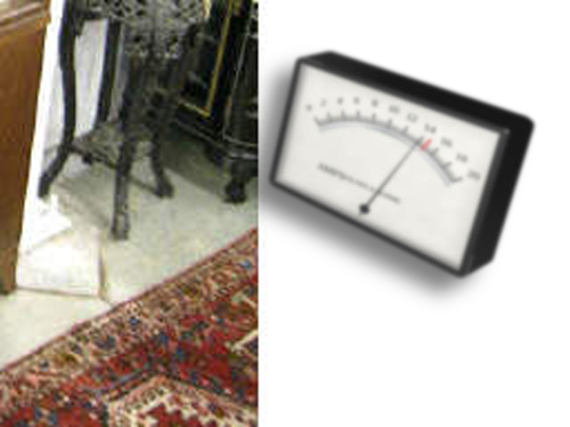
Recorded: 14,A
